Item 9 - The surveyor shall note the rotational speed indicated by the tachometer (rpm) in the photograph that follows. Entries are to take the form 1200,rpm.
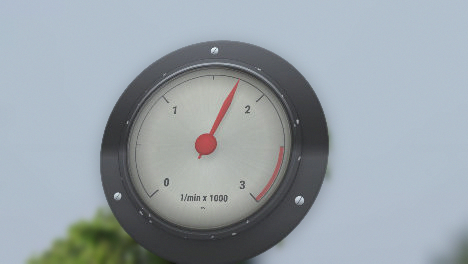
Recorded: 1750,rpm
